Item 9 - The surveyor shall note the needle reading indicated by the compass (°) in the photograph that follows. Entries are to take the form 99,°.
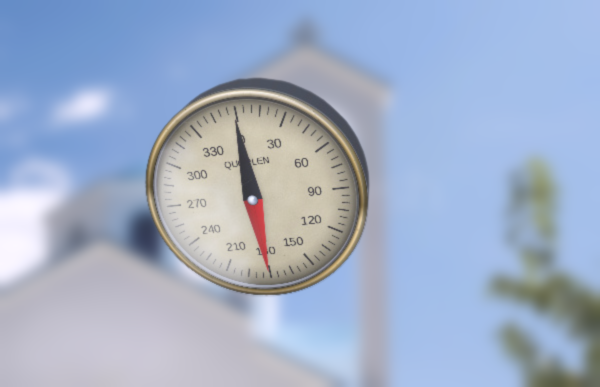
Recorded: 180,°
